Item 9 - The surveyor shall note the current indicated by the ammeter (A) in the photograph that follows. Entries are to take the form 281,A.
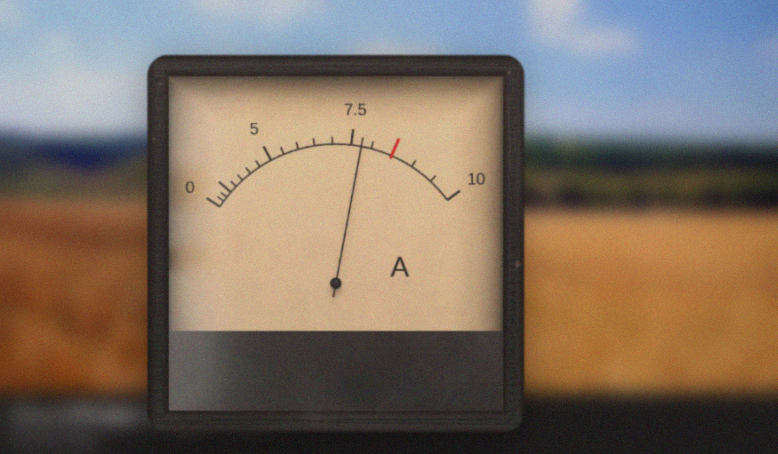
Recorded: 7.75,A
